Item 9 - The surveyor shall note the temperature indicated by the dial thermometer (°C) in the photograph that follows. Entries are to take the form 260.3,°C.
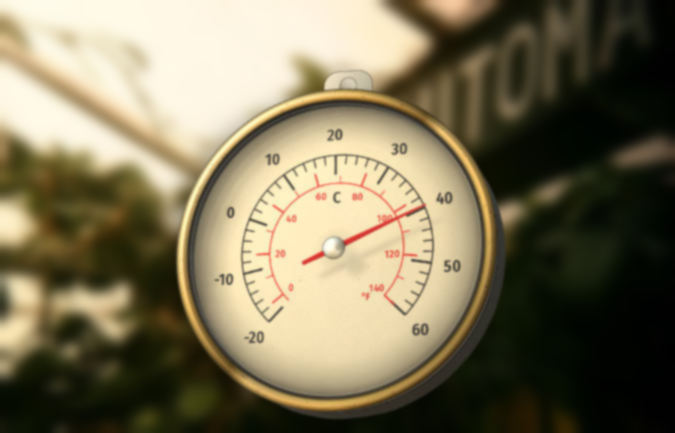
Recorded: 40,°C
